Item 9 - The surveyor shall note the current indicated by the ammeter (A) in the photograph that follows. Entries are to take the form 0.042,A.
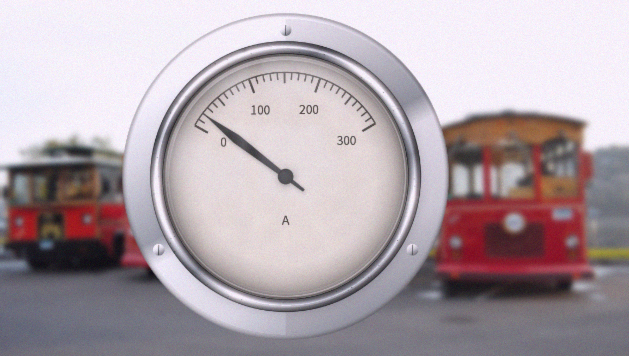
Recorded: 20,A
